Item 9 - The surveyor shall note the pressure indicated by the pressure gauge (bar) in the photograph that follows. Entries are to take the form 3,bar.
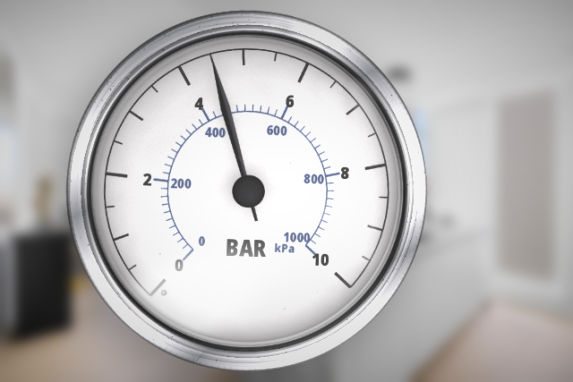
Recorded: 4.5,bar
